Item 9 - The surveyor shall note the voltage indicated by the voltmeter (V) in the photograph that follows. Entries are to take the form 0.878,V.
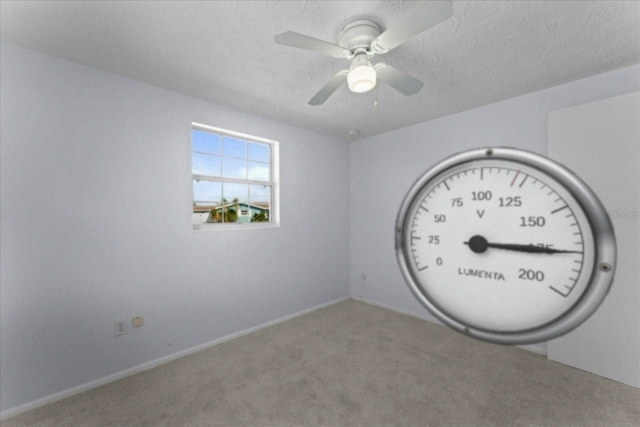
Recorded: 175,V
